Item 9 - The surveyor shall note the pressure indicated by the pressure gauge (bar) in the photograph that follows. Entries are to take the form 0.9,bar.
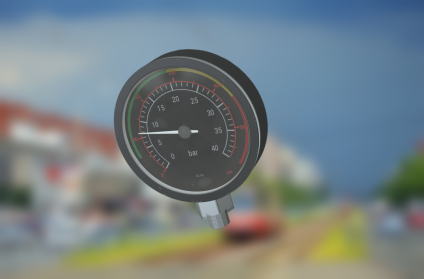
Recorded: 8,bar
